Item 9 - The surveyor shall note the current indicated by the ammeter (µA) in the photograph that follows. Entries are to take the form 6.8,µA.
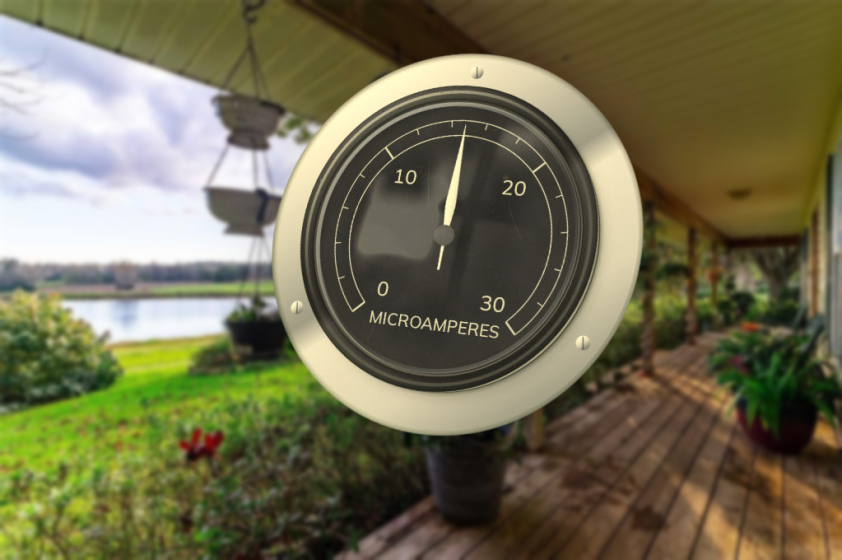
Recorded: 15,µA
